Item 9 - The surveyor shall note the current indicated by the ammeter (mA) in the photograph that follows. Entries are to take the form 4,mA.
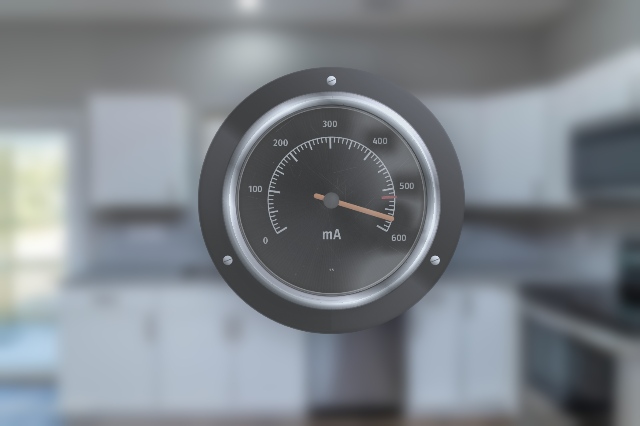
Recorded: 570,mA
